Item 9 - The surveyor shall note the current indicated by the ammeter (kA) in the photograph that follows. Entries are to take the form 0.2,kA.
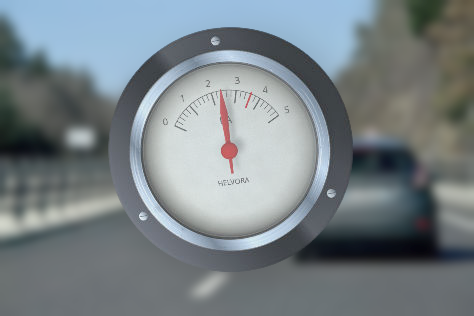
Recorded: 2.4,kA
